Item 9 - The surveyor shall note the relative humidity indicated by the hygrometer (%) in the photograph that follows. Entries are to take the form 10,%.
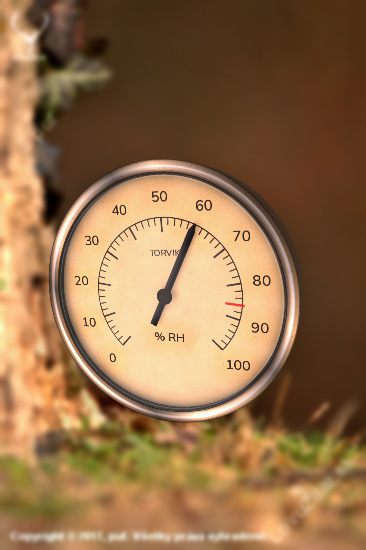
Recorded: 60,%
